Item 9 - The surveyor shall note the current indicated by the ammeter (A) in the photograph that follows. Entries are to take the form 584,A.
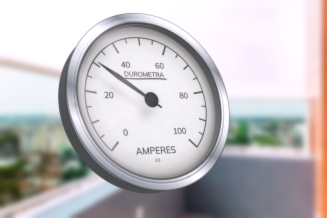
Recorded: 30,A
